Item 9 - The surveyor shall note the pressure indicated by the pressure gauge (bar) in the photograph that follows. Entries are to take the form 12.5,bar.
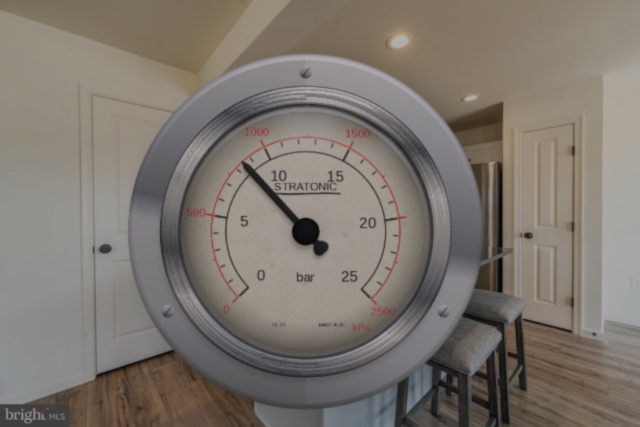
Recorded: 8.5,bar
